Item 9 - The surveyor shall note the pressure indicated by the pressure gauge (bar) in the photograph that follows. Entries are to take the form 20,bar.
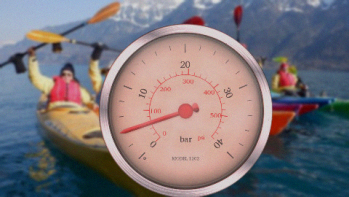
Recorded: 4,bar
